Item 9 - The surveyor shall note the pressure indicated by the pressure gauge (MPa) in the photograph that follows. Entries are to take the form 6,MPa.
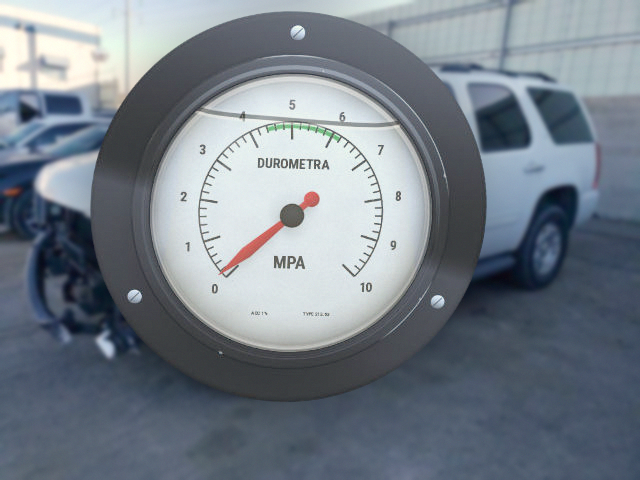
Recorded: 0.2,MPa
